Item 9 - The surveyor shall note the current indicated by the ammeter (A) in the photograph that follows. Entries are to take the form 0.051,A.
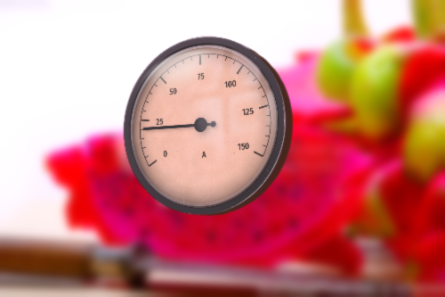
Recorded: 20,A
